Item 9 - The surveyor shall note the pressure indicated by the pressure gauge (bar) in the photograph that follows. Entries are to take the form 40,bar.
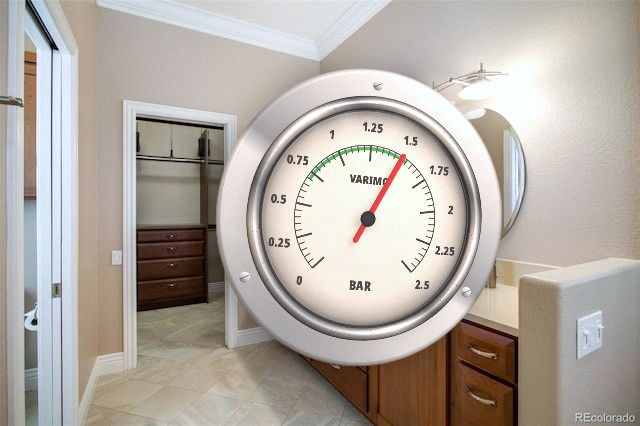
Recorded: 1.5,bar
